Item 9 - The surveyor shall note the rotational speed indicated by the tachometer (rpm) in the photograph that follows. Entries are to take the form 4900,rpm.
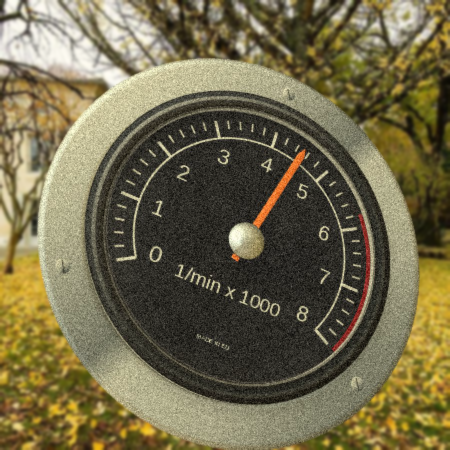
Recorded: 4500,rpm
